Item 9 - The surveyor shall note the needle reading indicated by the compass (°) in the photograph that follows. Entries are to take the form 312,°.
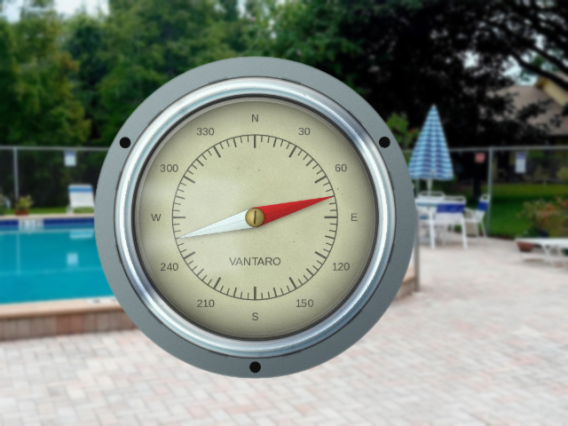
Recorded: 75,°
